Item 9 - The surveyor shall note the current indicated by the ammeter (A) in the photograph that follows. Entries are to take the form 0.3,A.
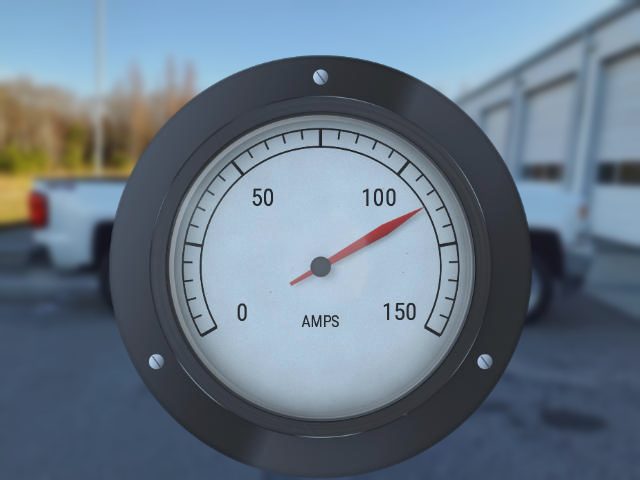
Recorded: 112.5,A
